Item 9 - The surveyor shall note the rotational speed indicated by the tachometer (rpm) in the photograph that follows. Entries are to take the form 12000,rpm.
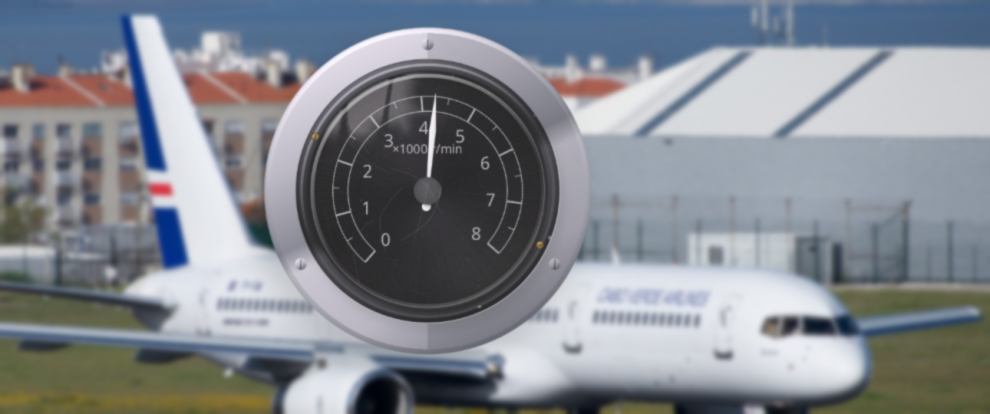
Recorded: 4250,rpm
